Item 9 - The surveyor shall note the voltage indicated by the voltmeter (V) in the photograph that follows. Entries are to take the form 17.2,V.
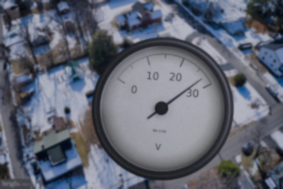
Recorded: 27.5,V
